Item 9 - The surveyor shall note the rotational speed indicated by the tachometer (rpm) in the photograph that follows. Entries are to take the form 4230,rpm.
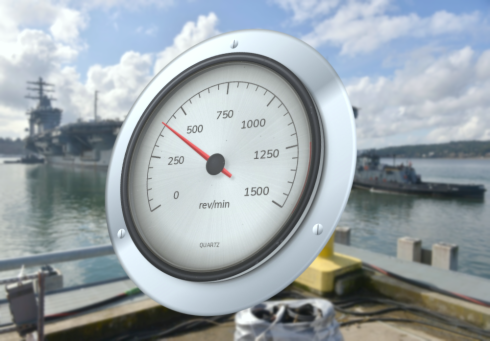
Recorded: 400,rpm
